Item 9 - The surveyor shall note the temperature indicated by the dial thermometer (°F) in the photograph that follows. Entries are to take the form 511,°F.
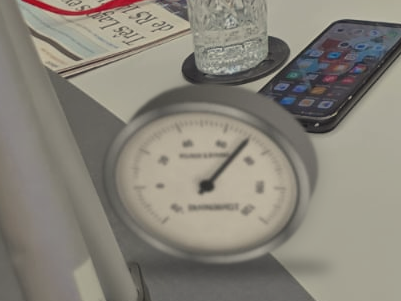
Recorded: 70,°F
